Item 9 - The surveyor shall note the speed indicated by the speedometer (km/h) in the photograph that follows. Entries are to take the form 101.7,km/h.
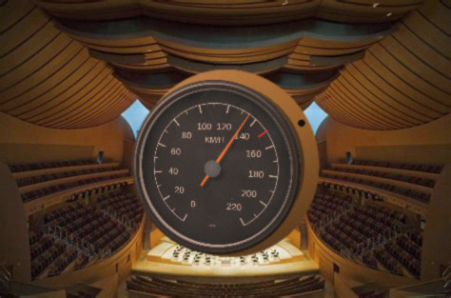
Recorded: 135,km/h
